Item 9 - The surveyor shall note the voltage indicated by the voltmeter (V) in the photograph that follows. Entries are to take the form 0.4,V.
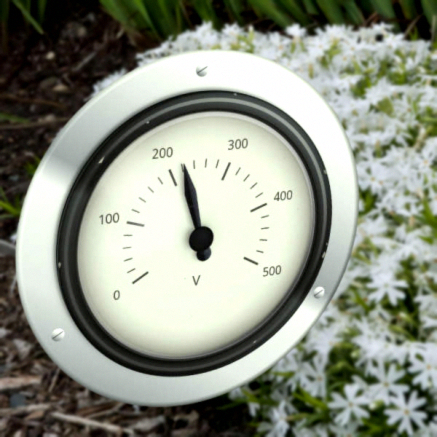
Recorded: 220,V
